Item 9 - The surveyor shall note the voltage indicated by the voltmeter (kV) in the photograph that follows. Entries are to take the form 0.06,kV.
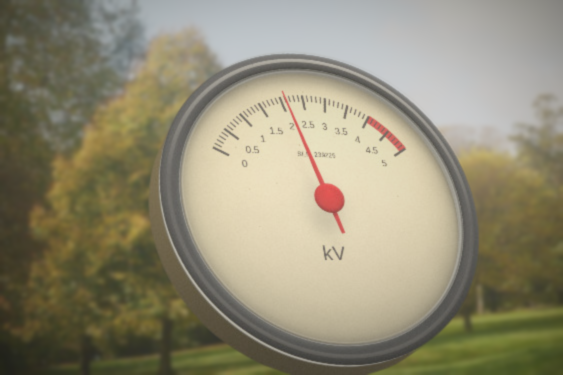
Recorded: 2,kV
